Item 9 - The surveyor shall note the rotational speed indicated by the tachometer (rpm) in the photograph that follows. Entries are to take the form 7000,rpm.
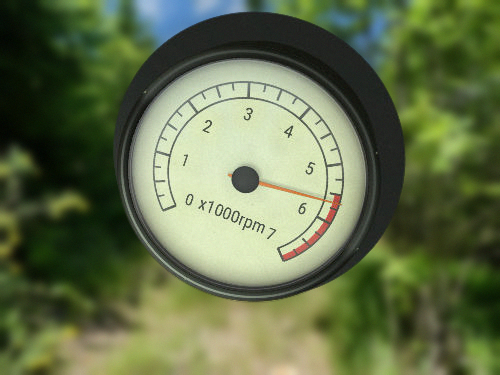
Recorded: 5625,rpm
